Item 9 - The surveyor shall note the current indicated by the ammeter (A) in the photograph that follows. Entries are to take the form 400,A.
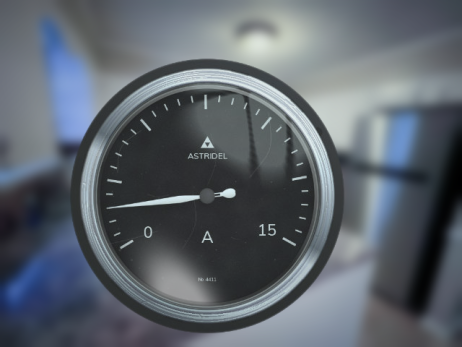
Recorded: 1.5,A
